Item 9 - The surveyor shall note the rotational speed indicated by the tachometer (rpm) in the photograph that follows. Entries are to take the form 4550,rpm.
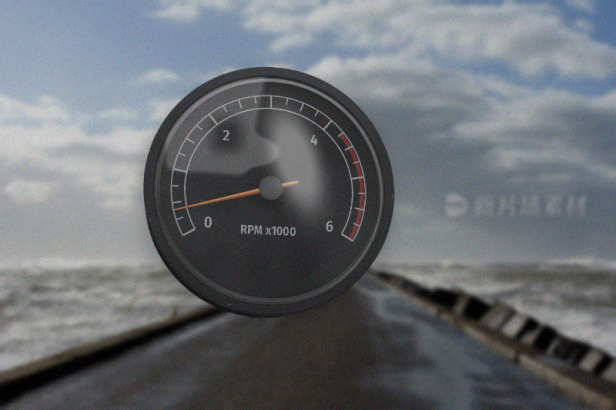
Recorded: 375,rpm
